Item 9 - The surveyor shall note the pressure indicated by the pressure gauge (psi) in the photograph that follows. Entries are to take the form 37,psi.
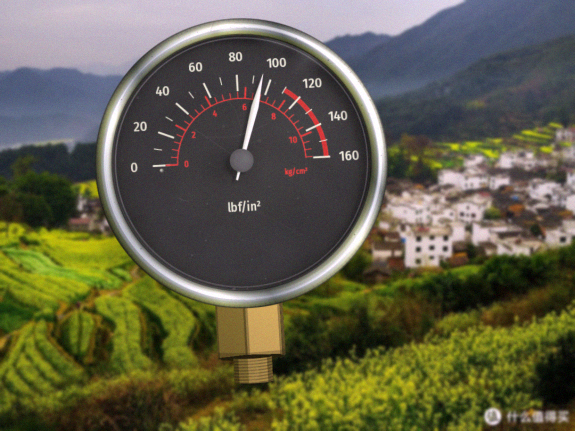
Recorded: 95,psi
